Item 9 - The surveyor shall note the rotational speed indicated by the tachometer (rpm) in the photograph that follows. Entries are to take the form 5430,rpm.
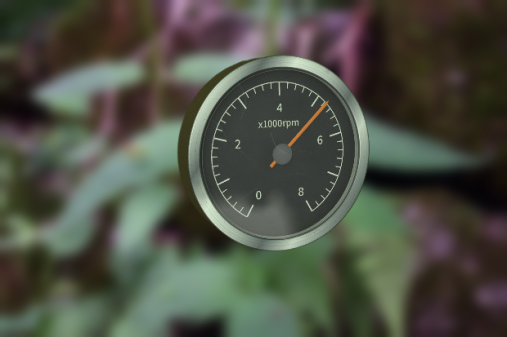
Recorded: 5200,rpm
